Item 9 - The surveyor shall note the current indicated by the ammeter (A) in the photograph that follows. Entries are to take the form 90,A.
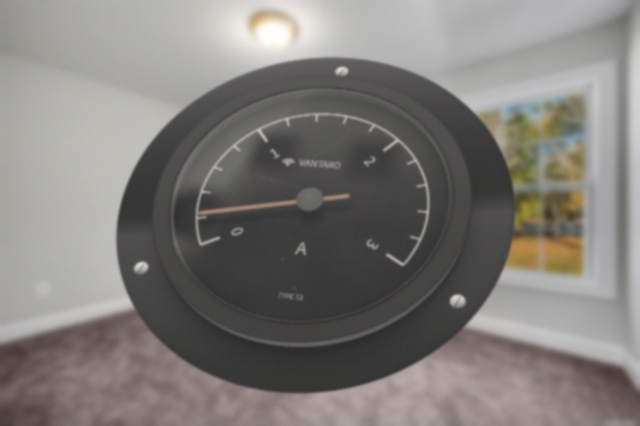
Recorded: 0.2,A
